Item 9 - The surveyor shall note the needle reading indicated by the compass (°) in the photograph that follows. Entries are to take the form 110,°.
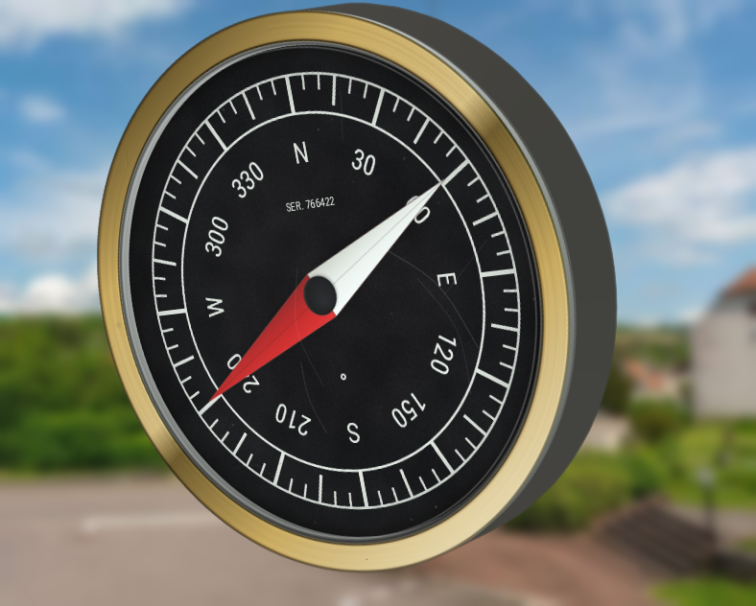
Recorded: 240,°
